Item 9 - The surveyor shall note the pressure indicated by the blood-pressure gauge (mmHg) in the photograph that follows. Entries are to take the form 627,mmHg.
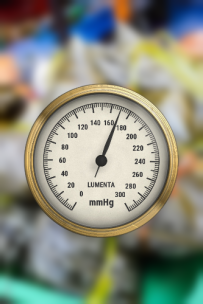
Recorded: 170,mmHg
